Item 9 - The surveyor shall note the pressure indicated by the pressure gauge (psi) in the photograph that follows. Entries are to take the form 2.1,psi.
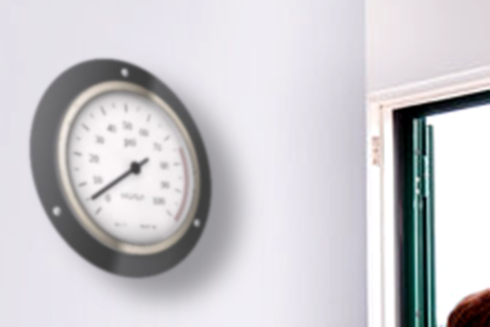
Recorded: 5,psi
